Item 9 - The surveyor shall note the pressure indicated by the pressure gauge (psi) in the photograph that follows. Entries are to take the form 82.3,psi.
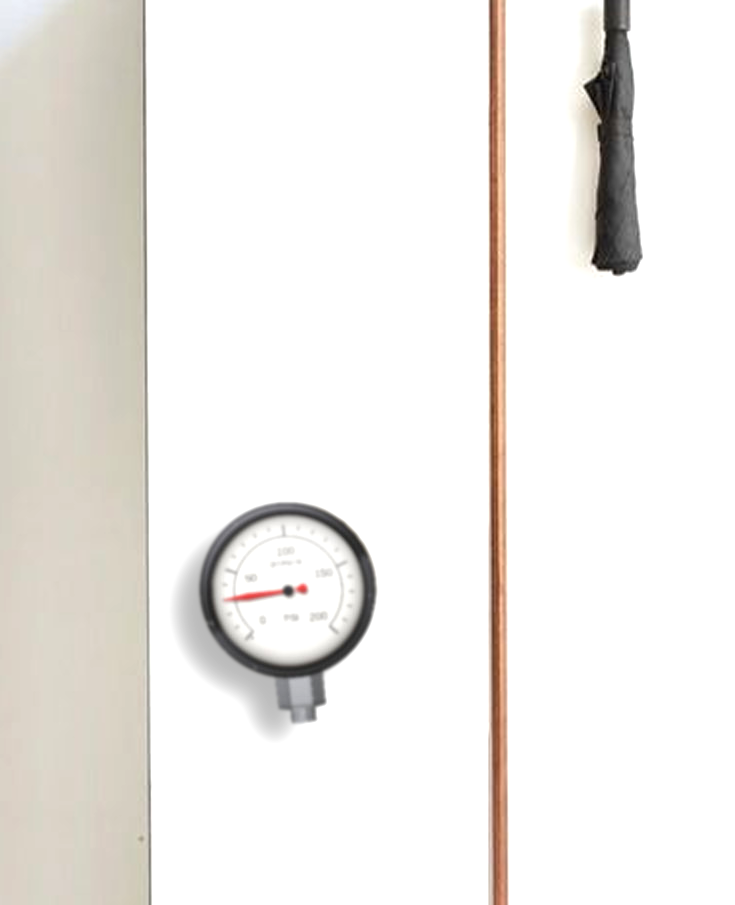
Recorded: 30,psi
